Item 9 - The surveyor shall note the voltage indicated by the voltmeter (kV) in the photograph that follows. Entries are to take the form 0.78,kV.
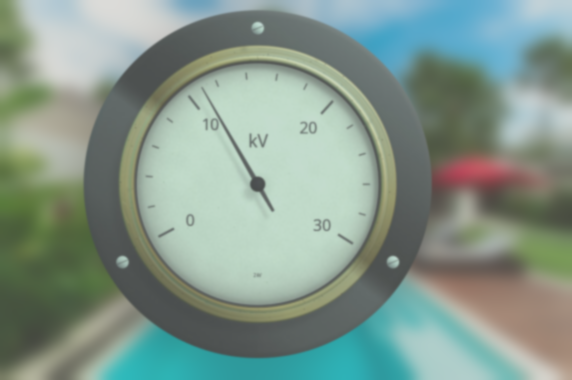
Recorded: 11,kV
